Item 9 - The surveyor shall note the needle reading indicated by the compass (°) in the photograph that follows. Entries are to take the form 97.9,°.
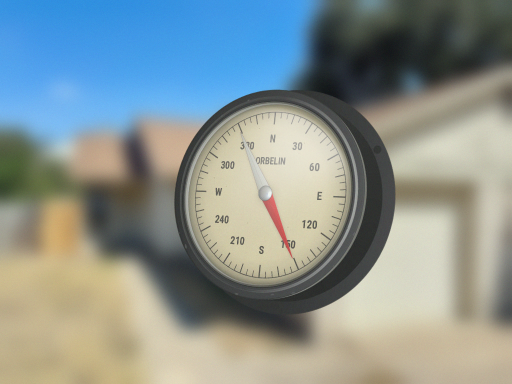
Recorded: 150,°
